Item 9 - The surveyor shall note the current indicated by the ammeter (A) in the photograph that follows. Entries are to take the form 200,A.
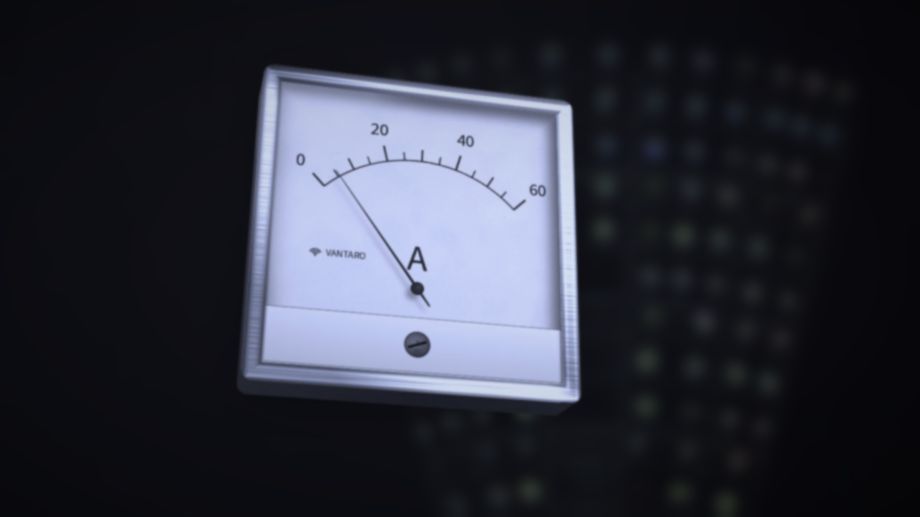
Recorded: 5,A
